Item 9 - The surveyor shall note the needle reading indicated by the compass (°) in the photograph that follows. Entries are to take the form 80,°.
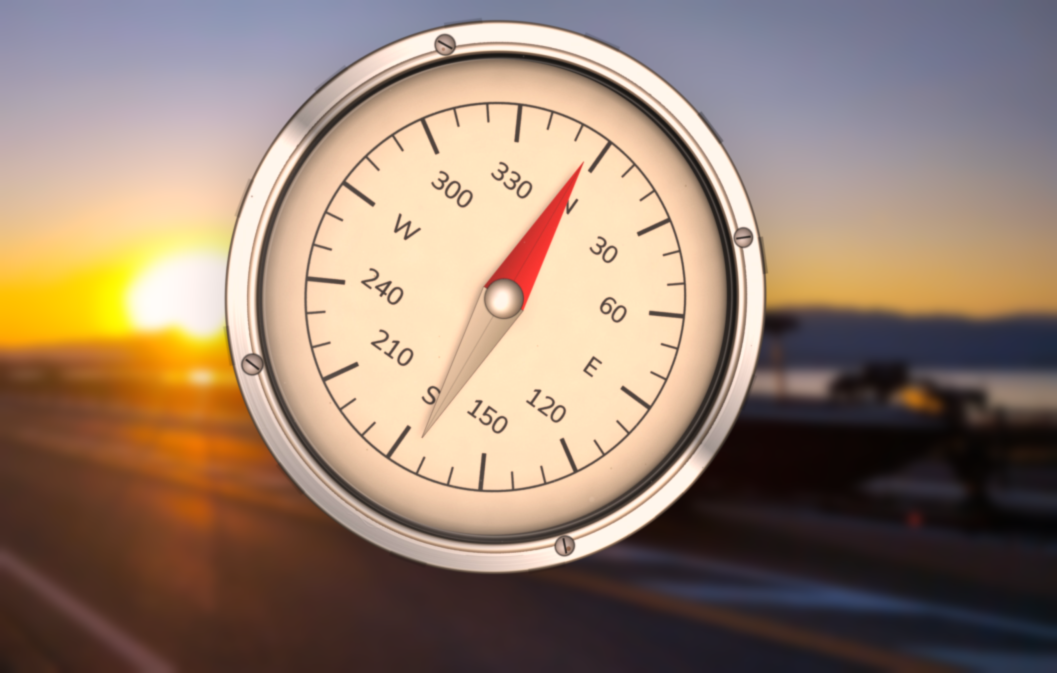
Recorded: 355,°
